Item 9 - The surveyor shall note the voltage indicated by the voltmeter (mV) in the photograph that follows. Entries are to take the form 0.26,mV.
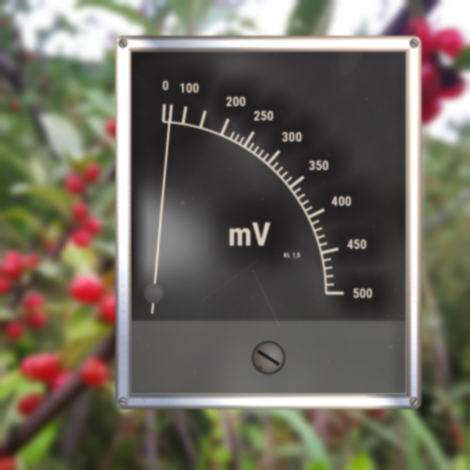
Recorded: 50,mV
